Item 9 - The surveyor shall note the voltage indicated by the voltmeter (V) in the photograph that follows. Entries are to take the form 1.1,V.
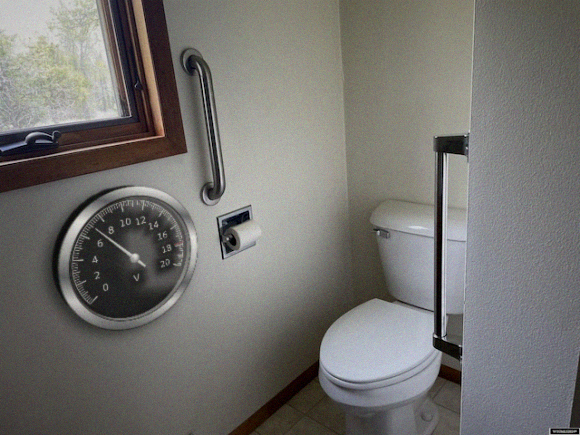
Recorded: 7,V
